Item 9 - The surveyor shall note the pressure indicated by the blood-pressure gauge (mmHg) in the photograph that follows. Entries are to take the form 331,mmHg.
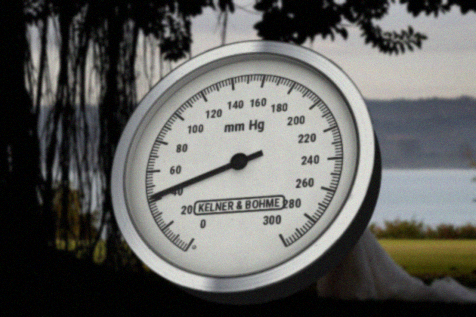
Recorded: 40,mmHg
